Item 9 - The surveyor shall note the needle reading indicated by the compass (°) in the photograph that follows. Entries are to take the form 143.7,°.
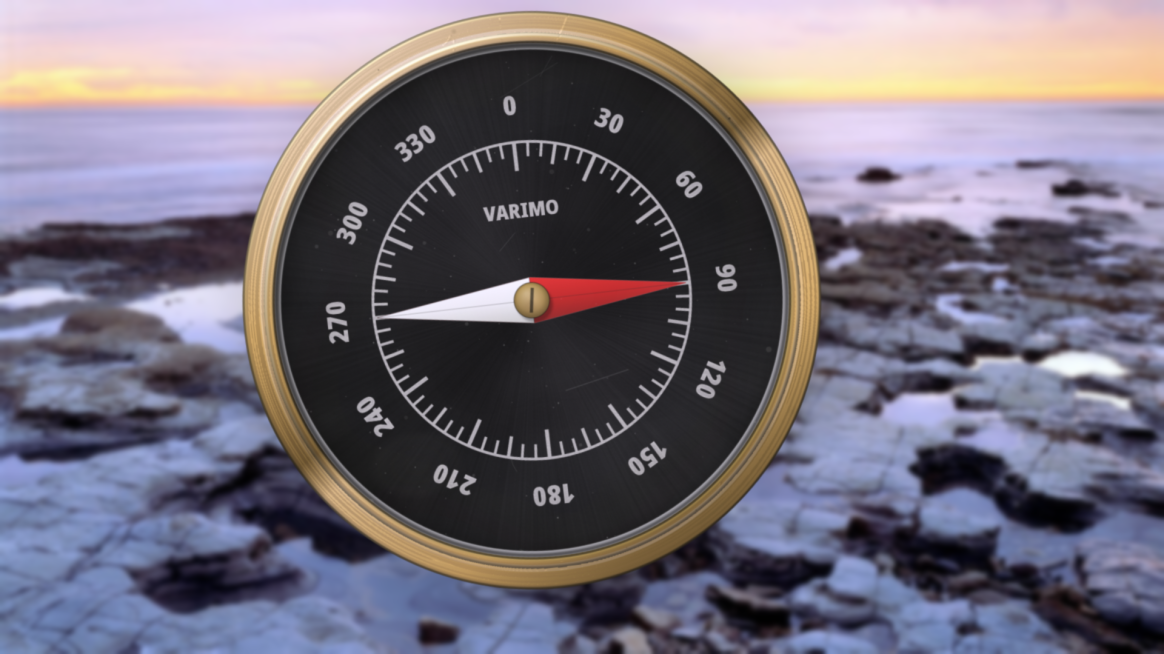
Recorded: 90,°
